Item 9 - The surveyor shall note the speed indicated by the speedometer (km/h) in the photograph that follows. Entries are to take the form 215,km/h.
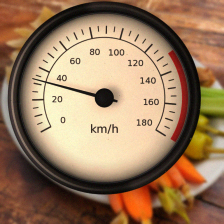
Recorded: 32.5,km/h
